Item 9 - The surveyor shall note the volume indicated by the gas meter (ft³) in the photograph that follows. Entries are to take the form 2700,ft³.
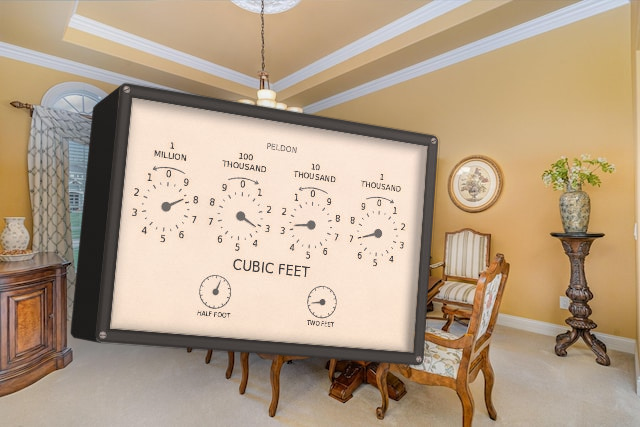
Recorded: 832700,ft³
